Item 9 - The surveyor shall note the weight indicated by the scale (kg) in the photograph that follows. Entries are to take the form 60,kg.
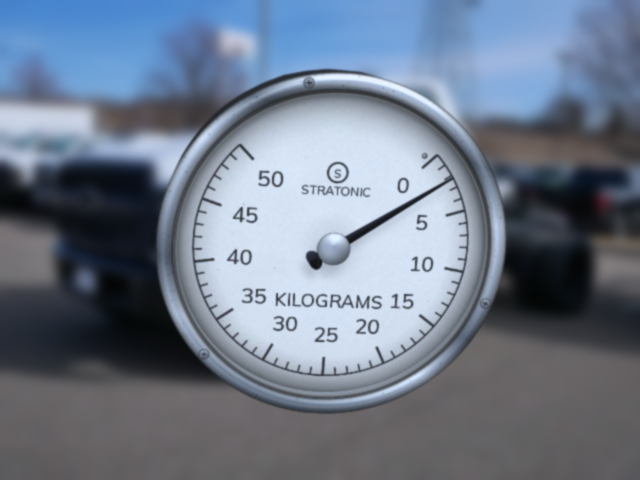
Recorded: 2,kg
